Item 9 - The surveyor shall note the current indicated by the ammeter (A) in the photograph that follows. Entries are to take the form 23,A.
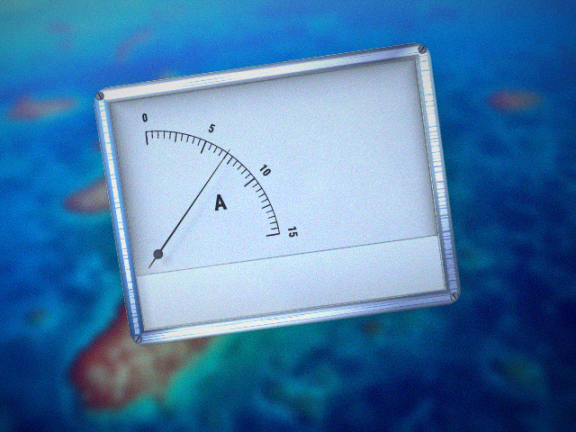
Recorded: 7,A
